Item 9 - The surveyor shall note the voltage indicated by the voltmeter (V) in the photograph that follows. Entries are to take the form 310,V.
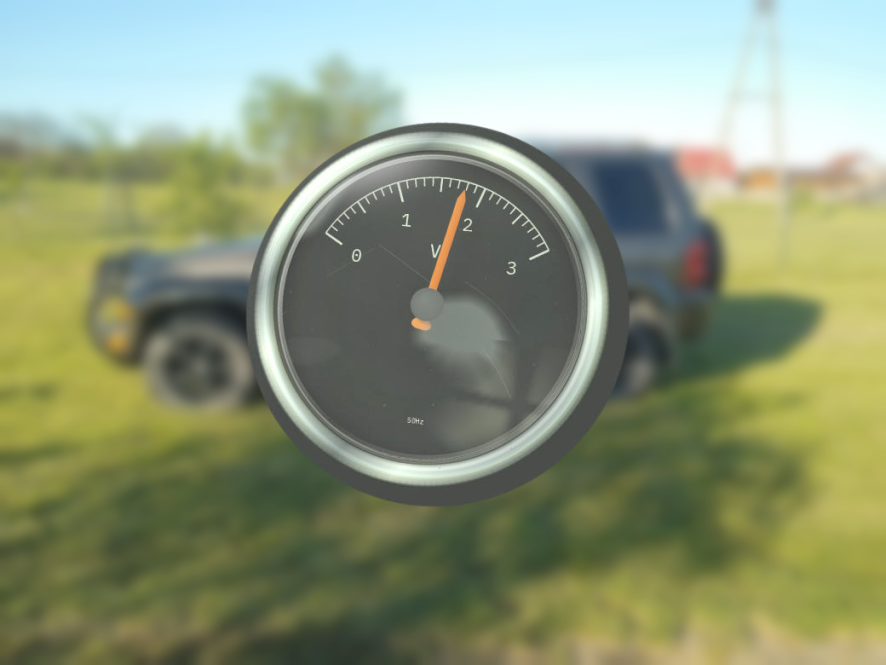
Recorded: 1.8,V
